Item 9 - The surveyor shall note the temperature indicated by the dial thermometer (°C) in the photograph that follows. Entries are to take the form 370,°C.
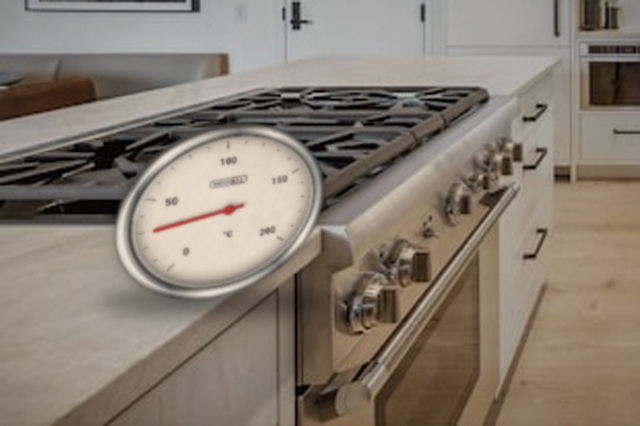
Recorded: 30,°C
